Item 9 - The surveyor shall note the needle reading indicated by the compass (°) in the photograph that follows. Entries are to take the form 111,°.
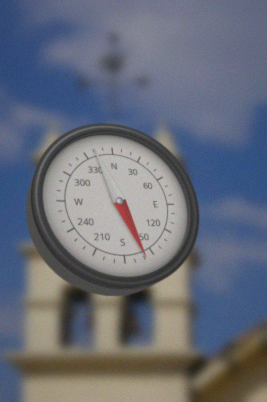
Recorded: 160,°
